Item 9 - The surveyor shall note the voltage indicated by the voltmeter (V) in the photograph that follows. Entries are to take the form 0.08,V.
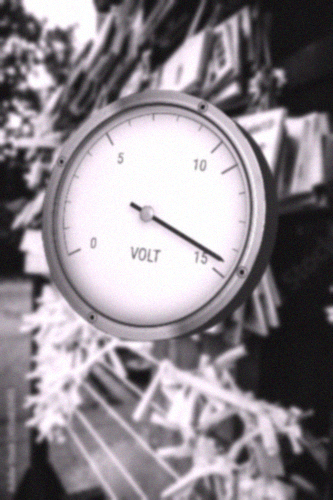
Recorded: 14.5,V
